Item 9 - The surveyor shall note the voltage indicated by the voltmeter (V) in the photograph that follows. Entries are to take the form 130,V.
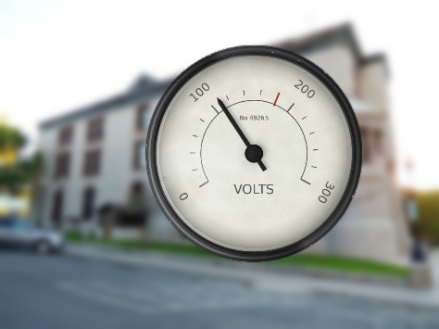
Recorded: 110,V
